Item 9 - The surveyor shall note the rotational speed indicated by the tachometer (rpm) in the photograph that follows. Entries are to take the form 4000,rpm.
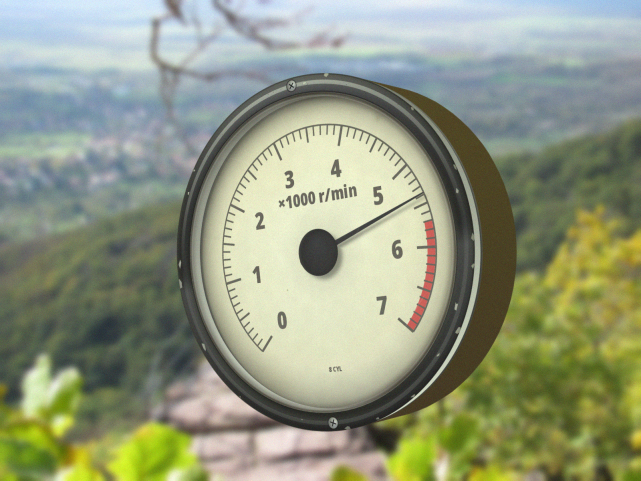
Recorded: 5400,rpm
